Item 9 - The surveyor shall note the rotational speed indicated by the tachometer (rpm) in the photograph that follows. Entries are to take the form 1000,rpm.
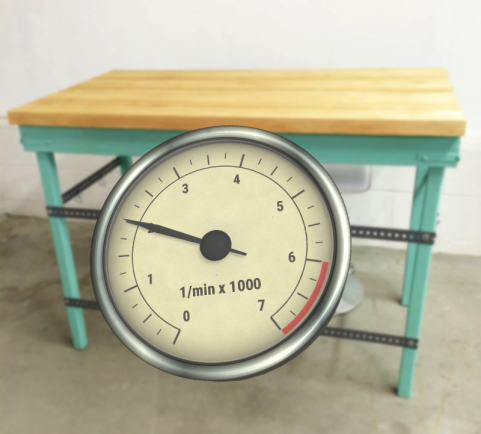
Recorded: 2000,rpm
